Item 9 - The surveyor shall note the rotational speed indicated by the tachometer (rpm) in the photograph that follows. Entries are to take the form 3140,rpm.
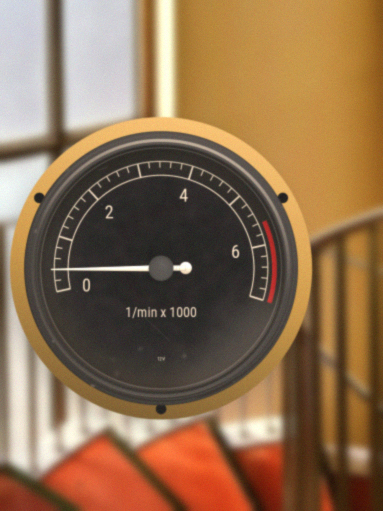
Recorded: 400,rpm
